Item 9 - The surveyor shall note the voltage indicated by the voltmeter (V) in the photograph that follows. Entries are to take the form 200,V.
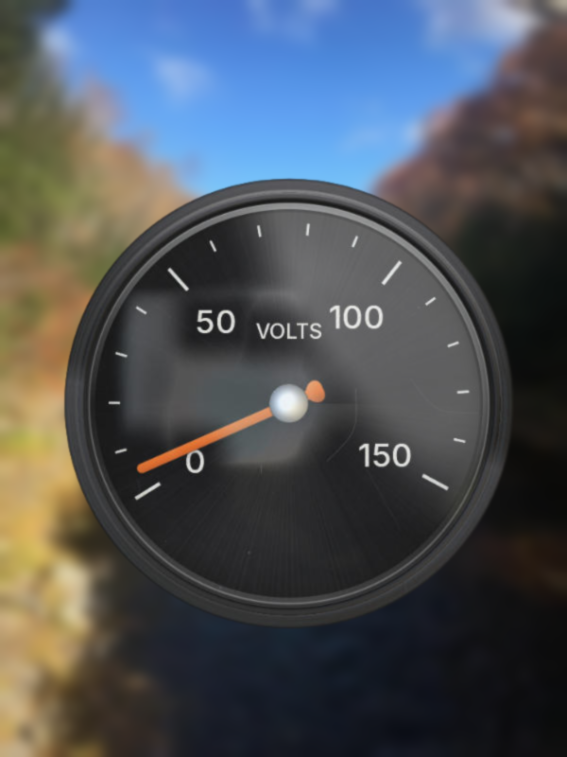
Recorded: 5,V
